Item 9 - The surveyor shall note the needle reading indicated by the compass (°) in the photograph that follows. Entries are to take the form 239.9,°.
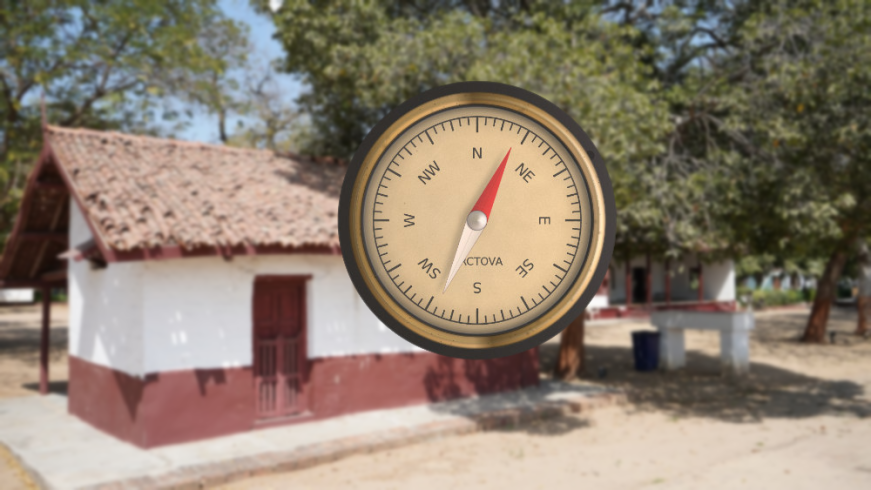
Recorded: 25,°
